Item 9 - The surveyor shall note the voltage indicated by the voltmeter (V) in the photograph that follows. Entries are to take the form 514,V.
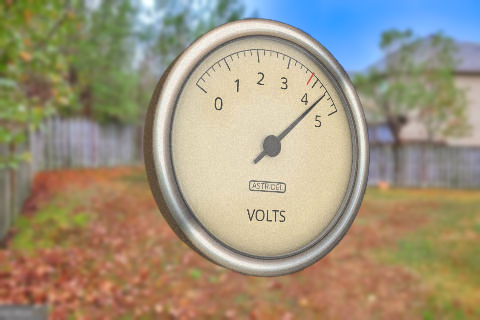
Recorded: 4.4,V
